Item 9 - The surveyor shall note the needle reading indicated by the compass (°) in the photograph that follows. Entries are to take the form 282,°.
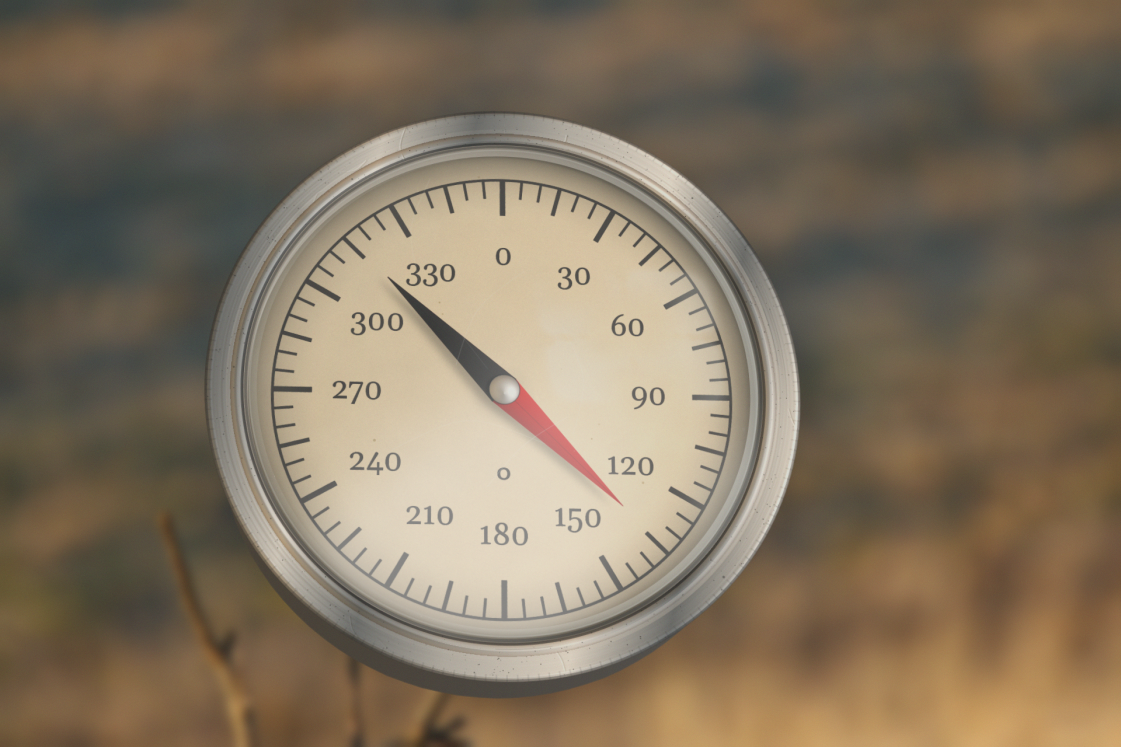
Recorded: 135,°
